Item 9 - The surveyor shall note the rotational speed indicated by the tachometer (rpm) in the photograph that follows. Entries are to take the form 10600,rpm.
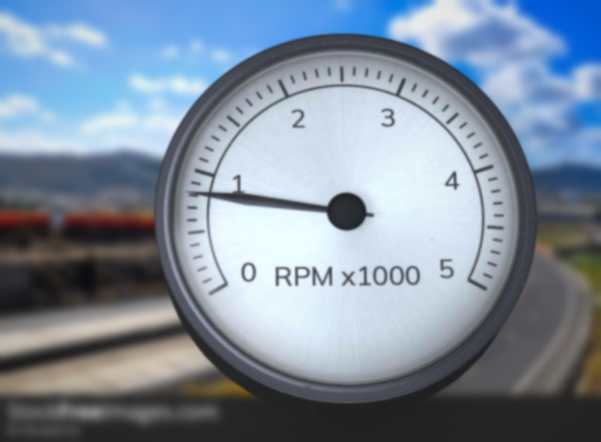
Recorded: 800,rpm
